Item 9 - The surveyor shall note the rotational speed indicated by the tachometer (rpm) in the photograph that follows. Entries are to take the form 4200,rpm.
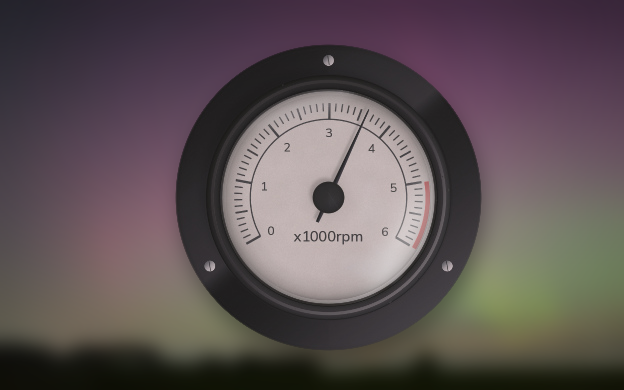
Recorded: 3600,rpm
